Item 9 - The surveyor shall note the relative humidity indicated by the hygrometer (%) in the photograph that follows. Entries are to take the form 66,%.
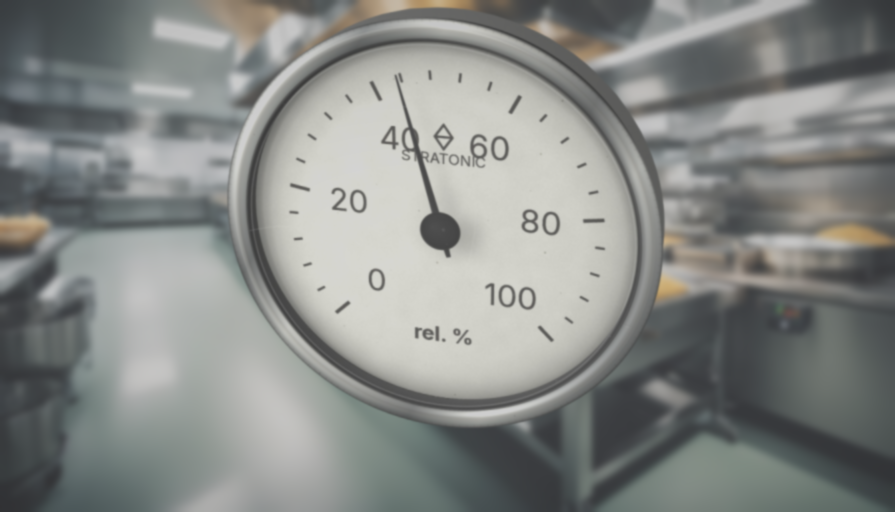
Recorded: 44,%
